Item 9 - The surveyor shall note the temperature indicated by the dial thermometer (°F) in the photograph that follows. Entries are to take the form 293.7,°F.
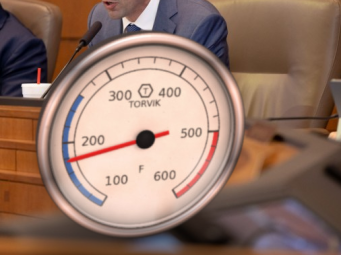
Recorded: 180,°F
